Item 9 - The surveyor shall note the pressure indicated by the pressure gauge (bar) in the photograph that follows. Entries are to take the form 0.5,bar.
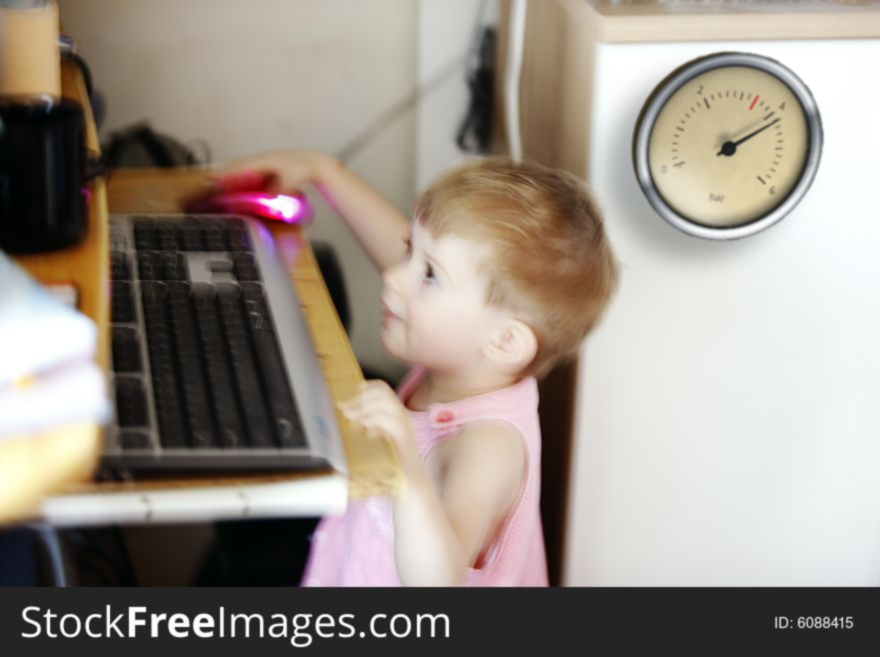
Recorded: 4.2,bar
